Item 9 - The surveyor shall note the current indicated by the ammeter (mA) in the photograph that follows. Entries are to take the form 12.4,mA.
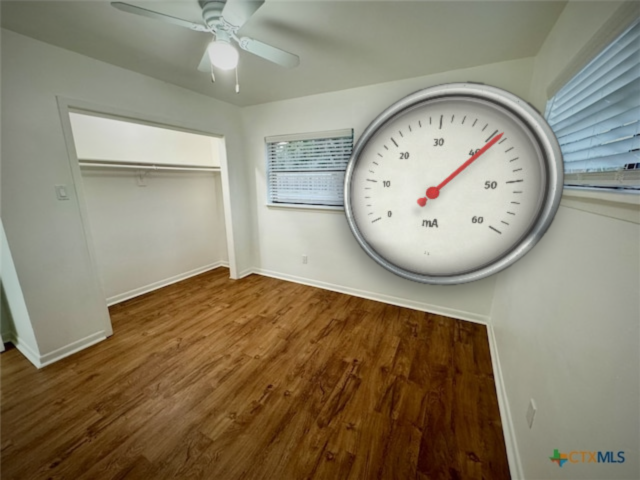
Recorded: 41,mA
